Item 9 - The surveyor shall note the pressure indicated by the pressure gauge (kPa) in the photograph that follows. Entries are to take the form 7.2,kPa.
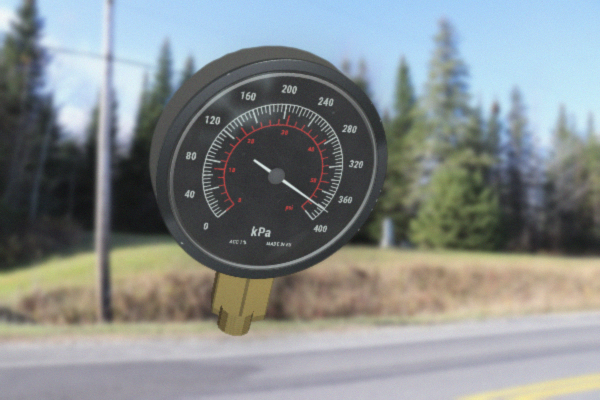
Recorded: 380,kPa
